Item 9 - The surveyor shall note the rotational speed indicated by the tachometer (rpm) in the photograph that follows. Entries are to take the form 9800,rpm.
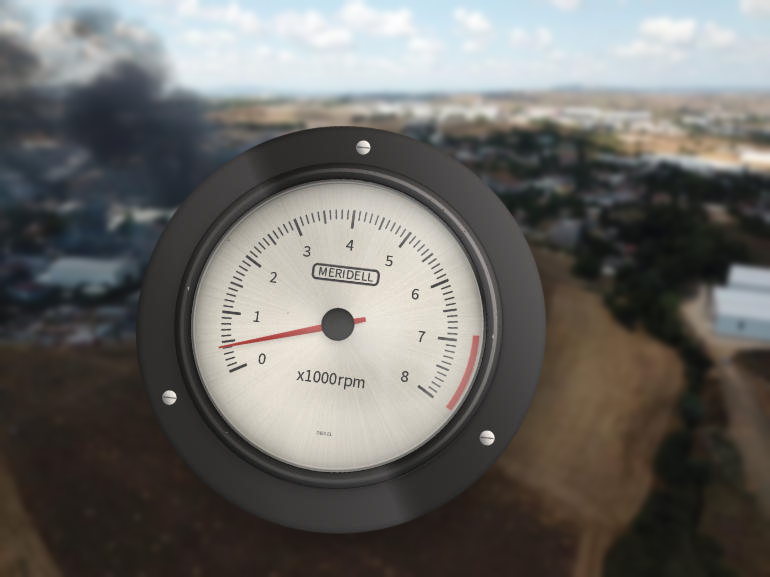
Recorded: 400,rpm
